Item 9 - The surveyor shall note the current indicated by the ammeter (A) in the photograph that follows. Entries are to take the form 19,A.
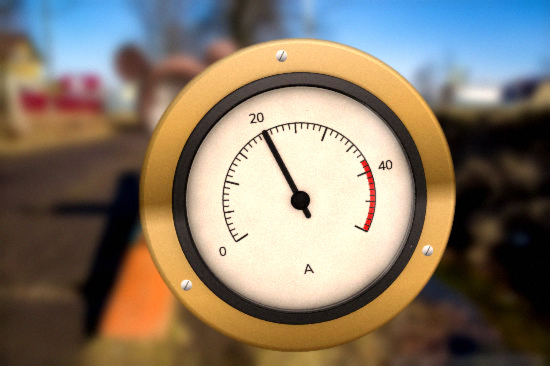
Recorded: 20,A
